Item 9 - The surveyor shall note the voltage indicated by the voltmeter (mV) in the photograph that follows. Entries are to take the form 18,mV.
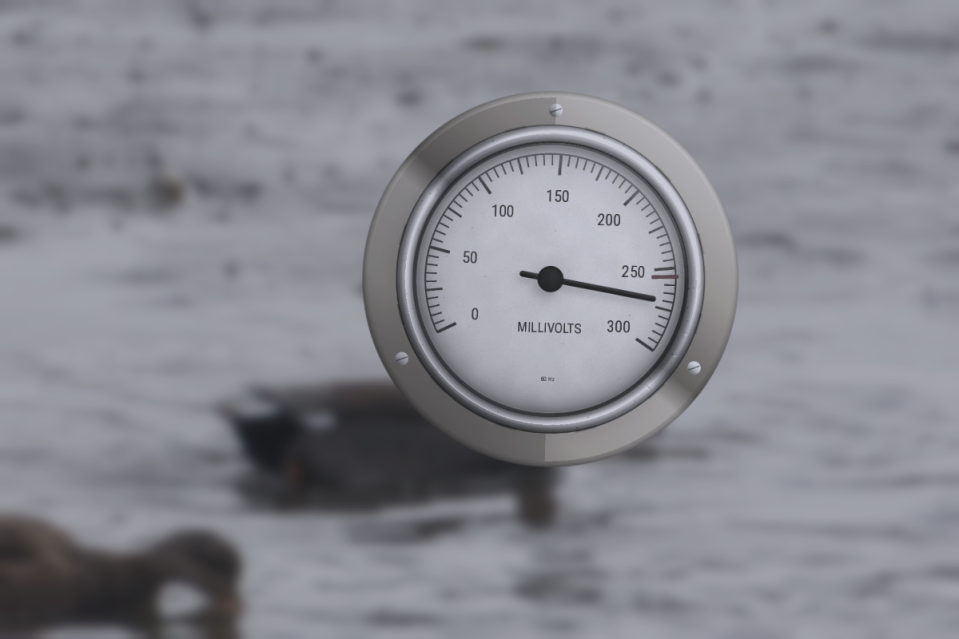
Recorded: 270,mV
